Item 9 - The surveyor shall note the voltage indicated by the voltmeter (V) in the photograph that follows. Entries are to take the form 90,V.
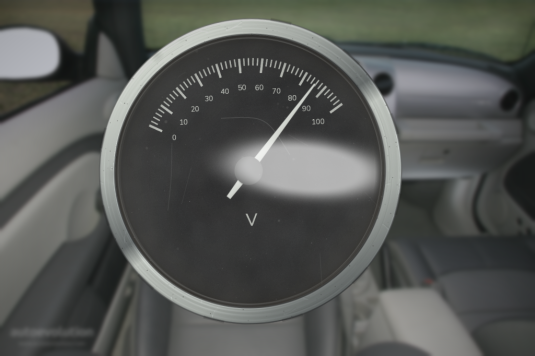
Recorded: 86,V
